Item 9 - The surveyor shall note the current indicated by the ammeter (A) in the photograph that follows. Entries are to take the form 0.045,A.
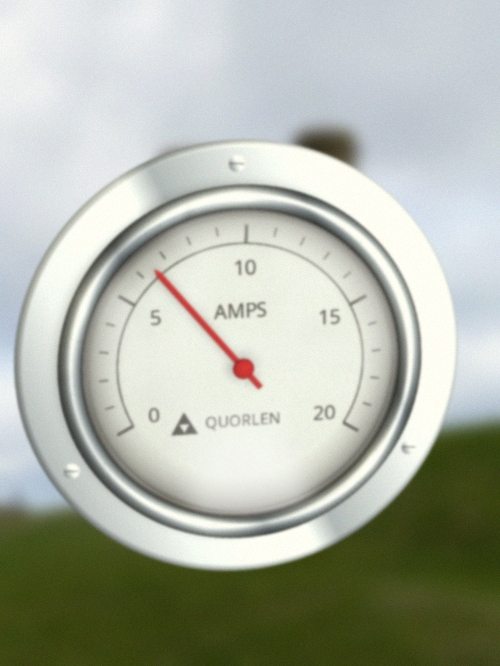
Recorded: 6.5,A
